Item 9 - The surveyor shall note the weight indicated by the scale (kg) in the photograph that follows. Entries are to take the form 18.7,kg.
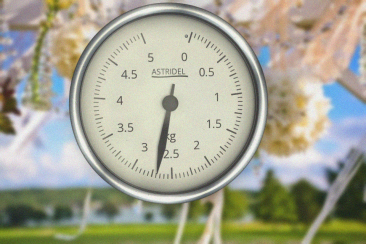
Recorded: 2.7,kg
